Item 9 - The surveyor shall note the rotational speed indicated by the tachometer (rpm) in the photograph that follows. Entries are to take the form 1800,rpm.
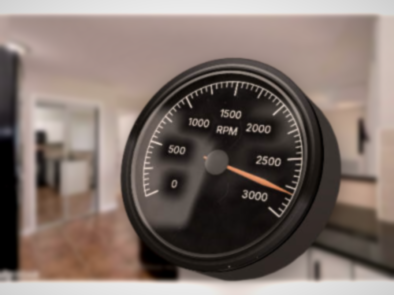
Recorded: 2800,rpm
